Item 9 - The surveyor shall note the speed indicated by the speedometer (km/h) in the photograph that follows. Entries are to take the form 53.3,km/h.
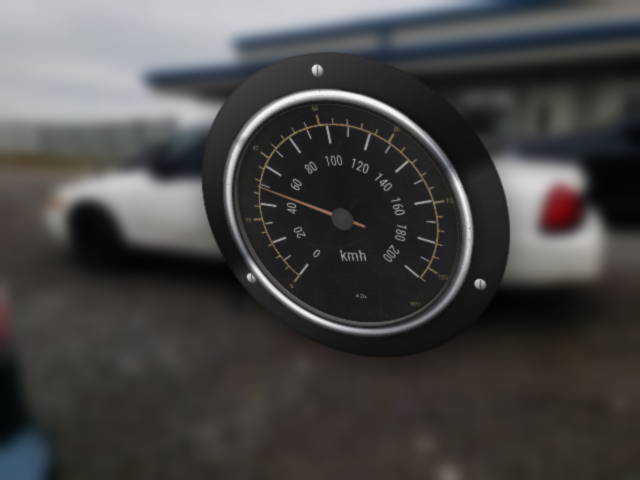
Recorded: 50,km/h
